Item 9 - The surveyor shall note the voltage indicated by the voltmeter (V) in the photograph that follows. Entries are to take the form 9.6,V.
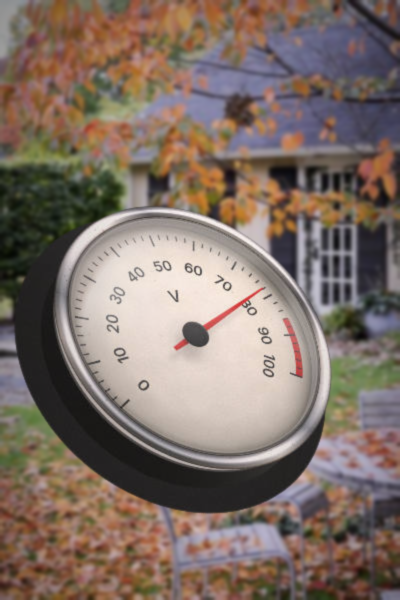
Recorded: 78,V
